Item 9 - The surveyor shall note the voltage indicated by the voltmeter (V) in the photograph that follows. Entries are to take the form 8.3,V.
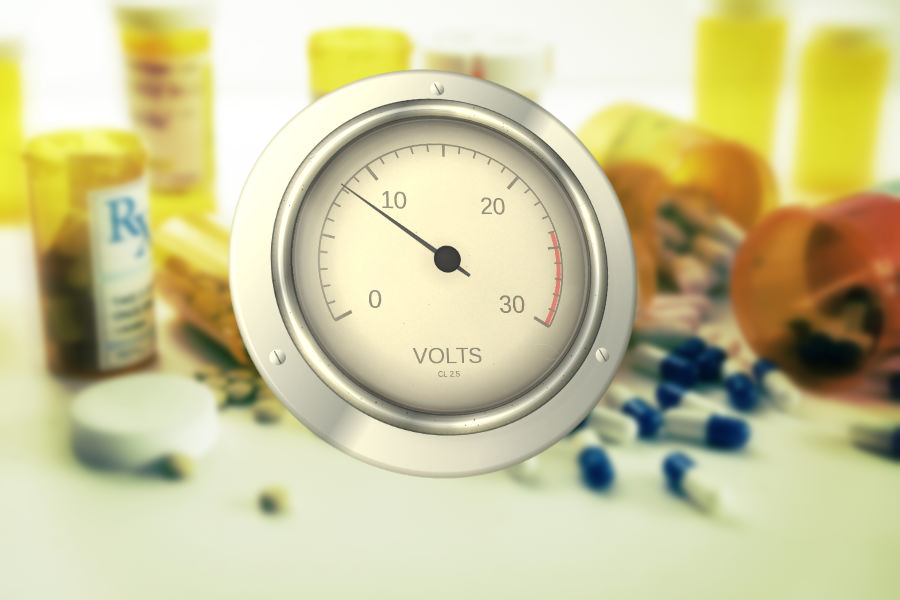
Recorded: 8,V
